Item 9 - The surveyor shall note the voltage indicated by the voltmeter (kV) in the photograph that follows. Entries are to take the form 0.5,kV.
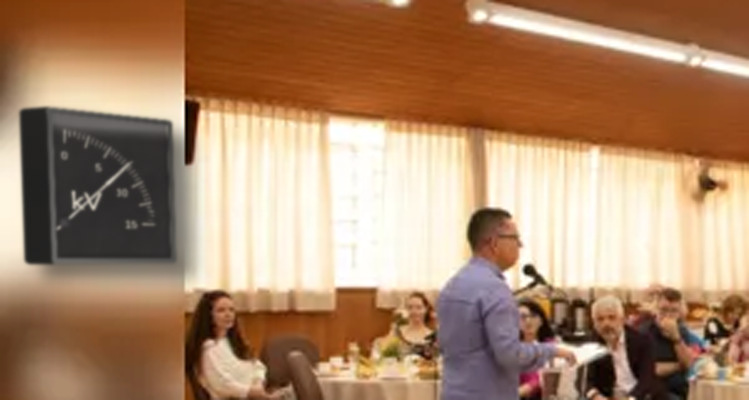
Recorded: 7.5,kV
